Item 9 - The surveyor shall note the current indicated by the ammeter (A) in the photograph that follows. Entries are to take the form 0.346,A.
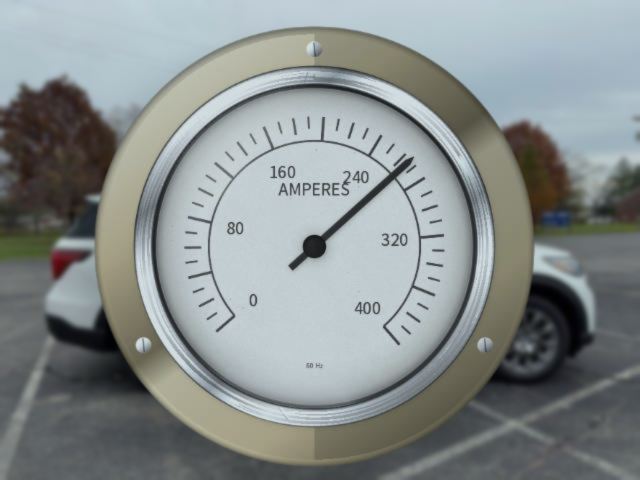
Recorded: 265,A
